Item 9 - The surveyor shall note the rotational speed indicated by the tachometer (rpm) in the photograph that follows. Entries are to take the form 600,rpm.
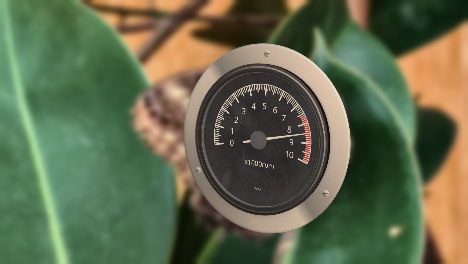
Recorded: 8500,rpm
